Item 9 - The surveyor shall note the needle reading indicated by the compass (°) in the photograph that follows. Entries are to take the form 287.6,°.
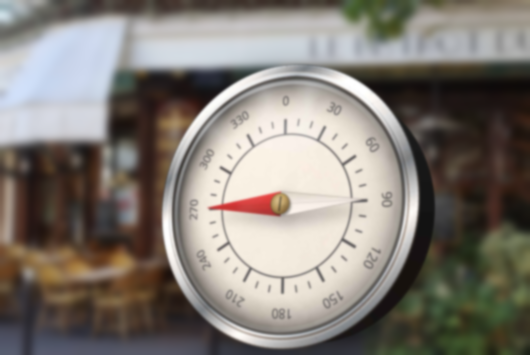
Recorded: 270,°
